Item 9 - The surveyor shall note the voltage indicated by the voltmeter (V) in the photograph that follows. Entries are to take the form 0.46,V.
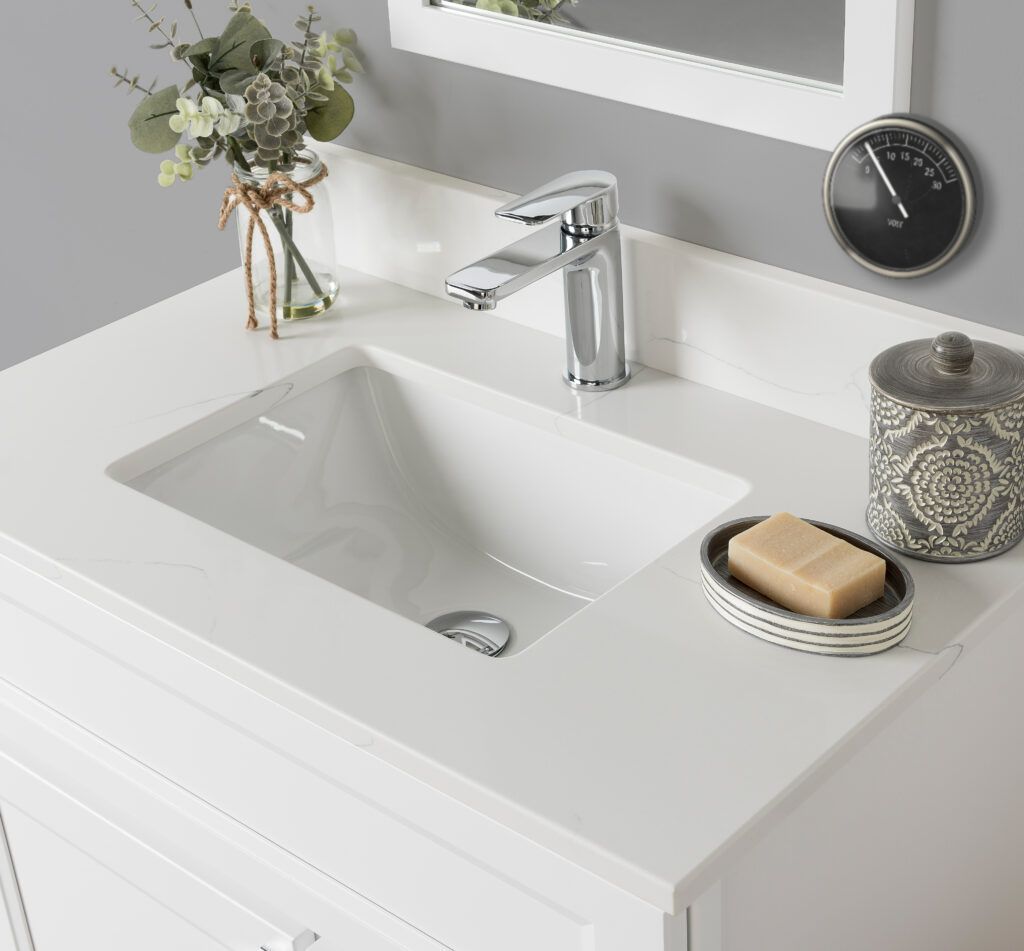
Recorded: 5,V
